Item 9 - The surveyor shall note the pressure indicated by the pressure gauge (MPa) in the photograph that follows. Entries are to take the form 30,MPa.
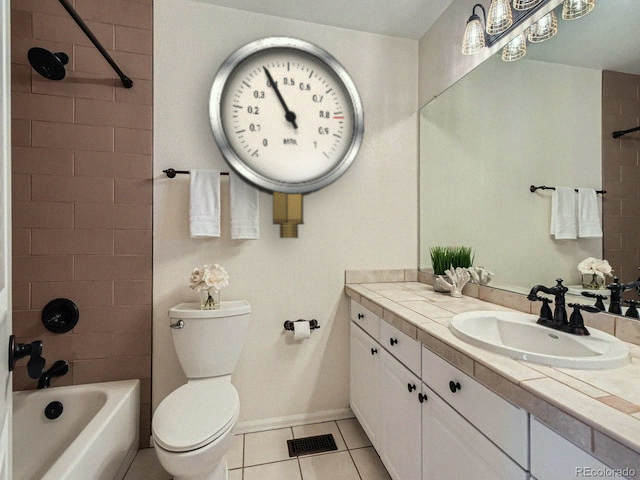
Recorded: 0.4,MPa
